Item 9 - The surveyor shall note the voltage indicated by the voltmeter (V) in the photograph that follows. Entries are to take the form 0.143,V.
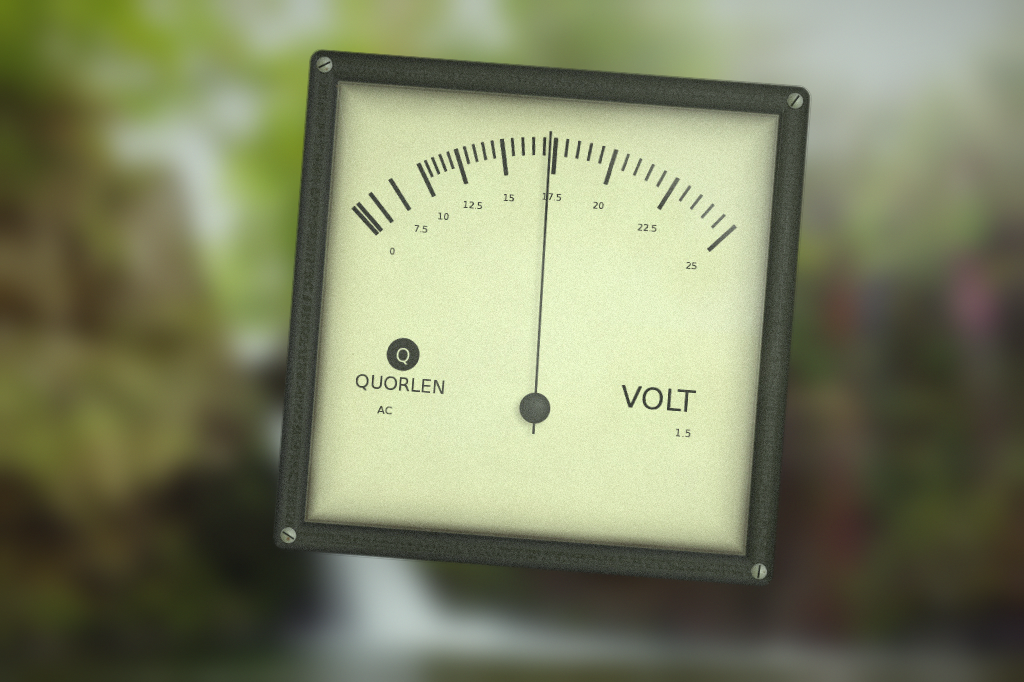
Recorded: 17.25,V
